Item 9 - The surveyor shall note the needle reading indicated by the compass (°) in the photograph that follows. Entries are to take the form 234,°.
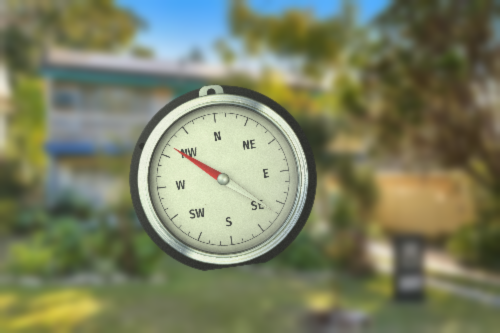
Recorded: 310,°
